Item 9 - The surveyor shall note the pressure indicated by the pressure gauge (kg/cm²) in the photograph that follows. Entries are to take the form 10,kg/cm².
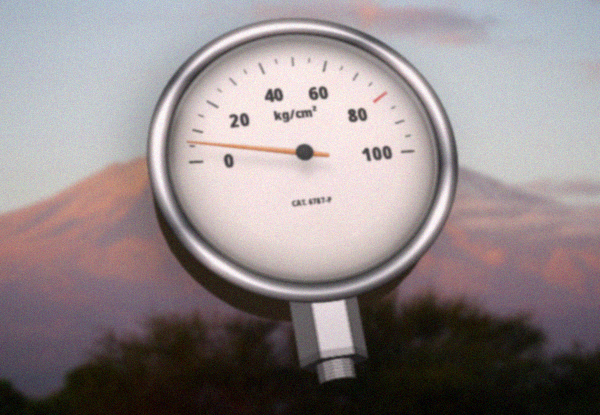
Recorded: 5,kg/cm²
